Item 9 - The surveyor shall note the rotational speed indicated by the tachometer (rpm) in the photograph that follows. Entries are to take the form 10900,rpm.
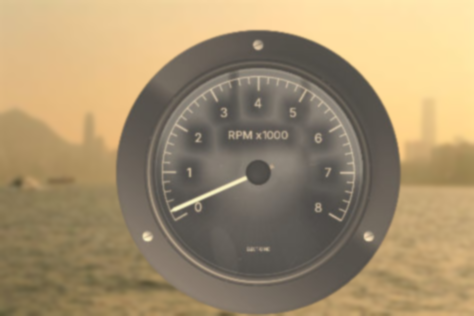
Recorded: 200,rpm
